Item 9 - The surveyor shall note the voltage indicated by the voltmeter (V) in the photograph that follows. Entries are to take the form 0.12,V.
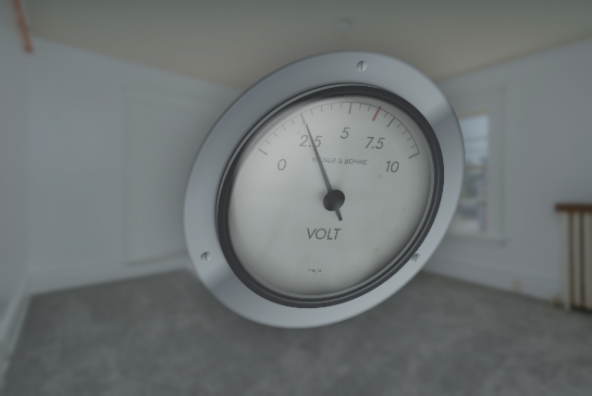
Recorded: 2.5,V
